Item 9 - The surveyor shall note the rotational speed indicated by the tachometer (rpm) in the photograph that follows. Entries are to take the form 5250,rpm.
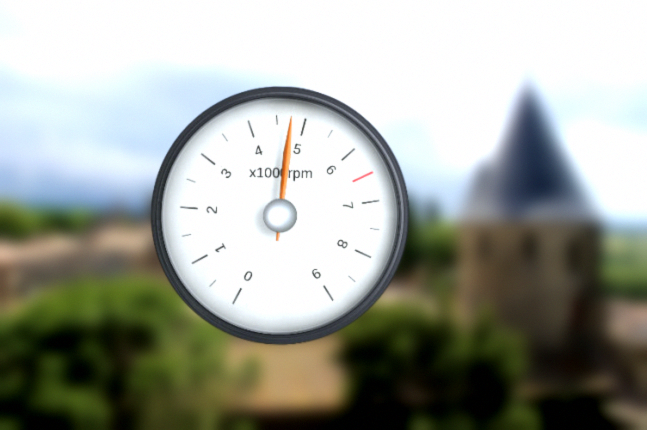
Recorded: 4750,rpm
